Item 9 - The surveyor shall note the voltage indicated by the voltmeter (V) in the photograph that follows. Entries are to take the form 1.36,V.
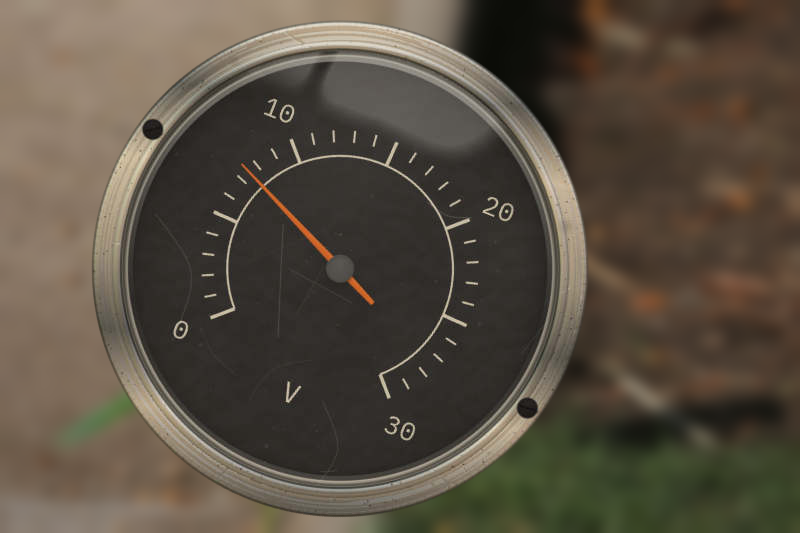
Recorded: 7.5,V
